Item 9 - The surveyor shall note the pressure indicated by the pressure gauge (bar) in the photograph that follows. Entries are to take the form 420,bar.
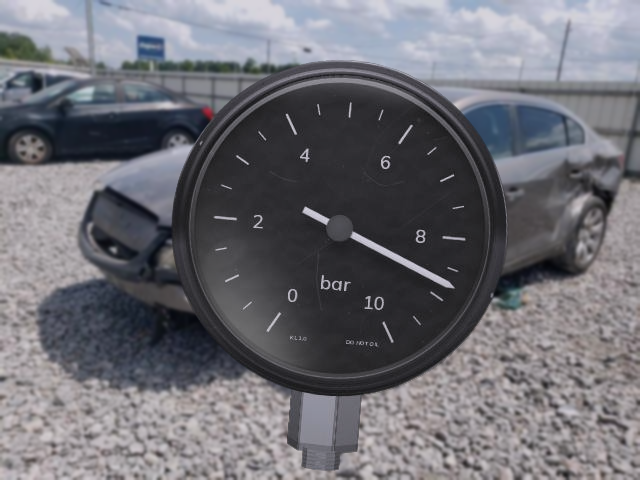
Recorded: 8.75,bar
